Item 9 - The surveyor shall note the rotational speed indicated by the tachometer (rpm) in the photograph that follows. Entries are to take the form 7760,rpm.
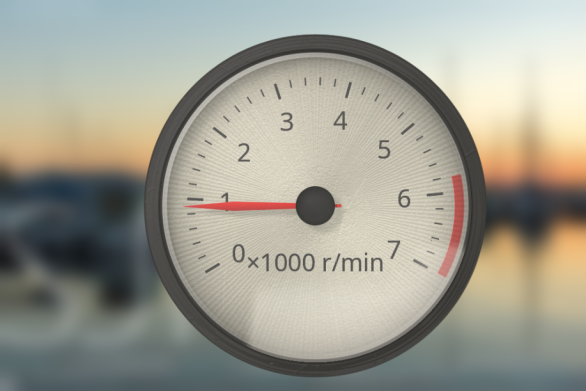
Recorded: 900,rpm
